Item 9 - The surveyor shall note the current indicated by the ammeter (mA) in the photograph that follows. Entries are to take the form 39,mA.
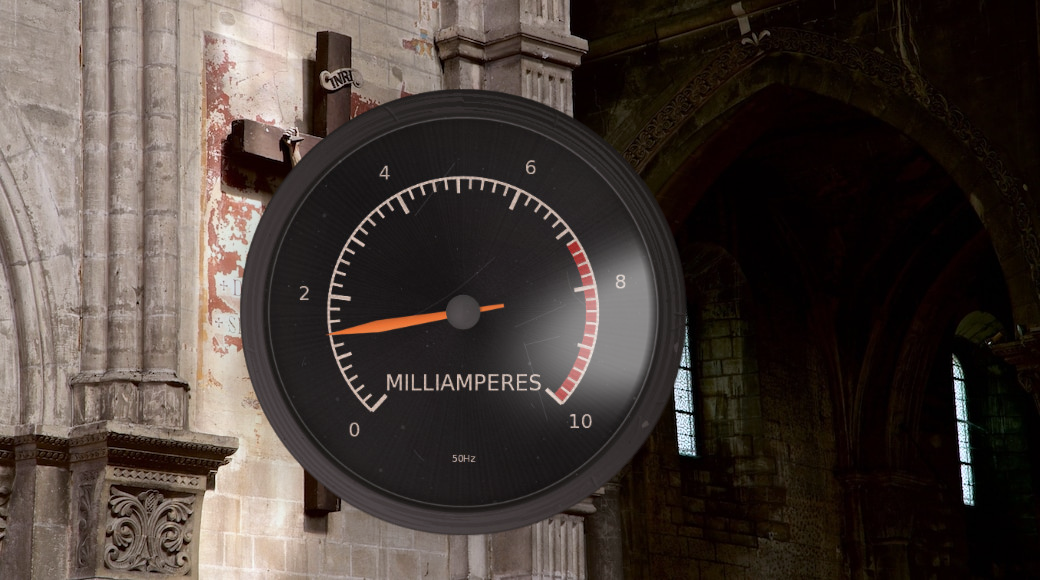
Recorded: 1.4,mA
